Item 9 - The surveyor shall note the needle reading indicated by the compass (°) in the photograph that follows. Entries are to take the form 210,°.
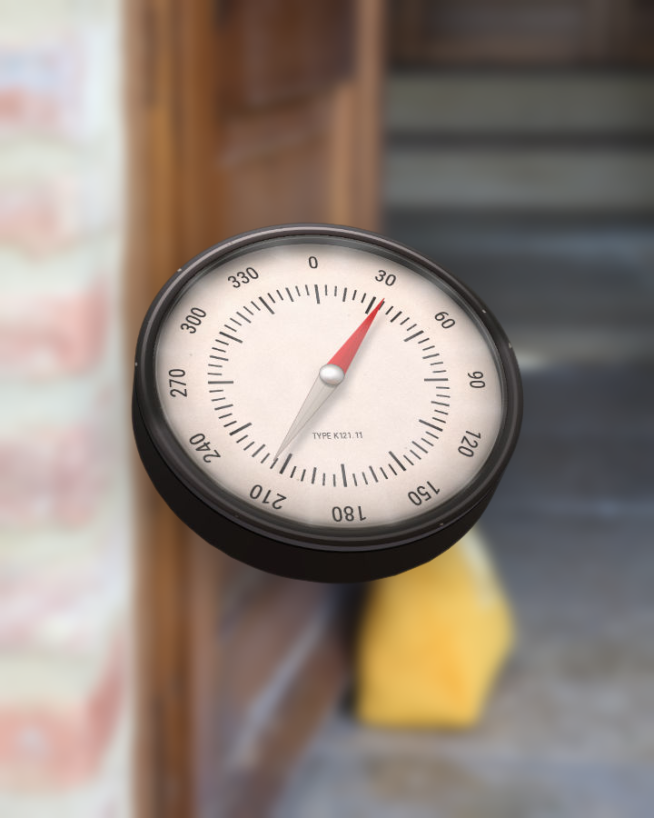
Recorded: 35,°
